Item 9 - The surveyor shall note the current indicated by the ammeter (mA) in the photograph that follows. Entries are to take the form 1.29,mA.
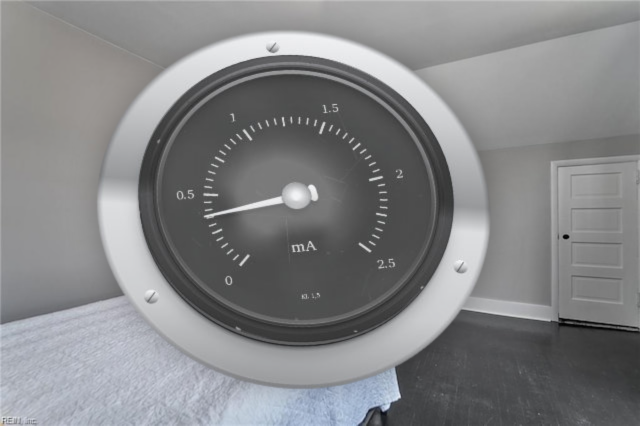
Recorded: 0.35,mA
